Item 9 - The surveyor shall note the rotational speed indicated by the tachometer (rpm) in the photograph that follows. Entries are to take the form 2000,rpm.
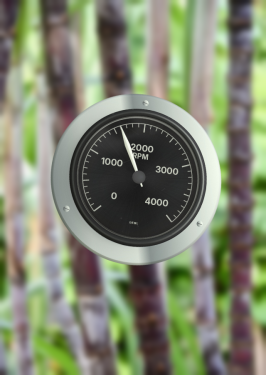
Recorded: 1600,rpm
